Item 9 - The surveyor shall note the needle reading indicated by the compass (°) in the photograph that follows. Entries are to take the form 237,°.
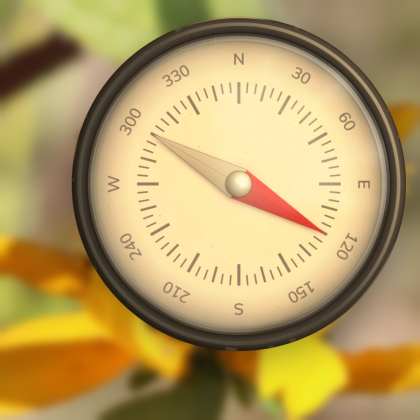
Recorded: 120,°
